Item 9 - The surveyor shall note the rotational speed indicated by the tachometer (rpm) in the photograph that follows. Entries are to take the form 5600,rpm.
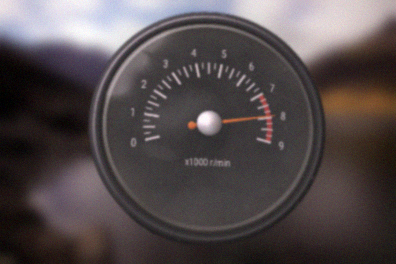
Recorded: 8000,rpm
